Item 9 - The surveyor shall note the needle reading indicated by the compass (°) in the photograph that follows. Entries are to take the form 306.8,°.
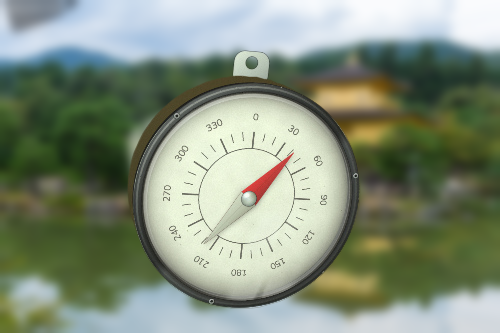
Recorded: 40,°
